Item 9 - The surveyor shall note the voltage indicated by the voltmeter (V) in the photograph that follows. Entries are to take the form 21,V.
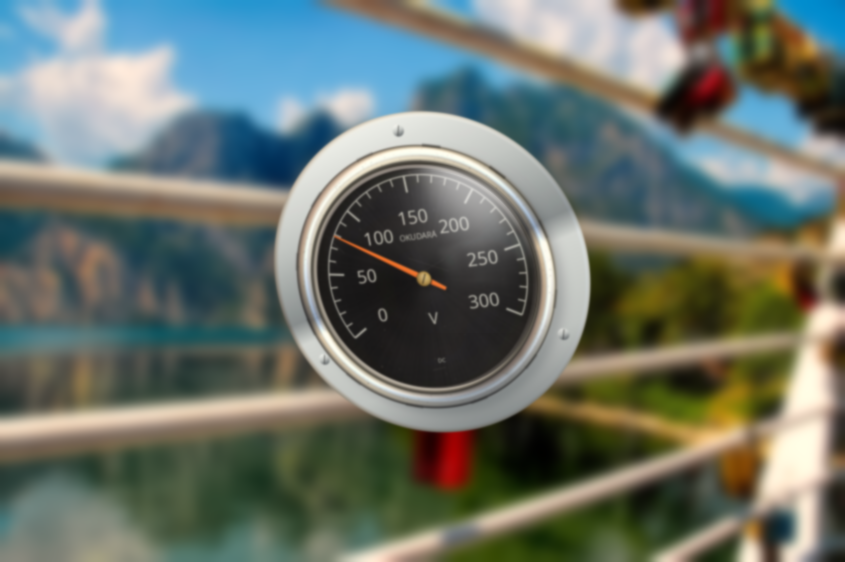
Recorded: 80,V
